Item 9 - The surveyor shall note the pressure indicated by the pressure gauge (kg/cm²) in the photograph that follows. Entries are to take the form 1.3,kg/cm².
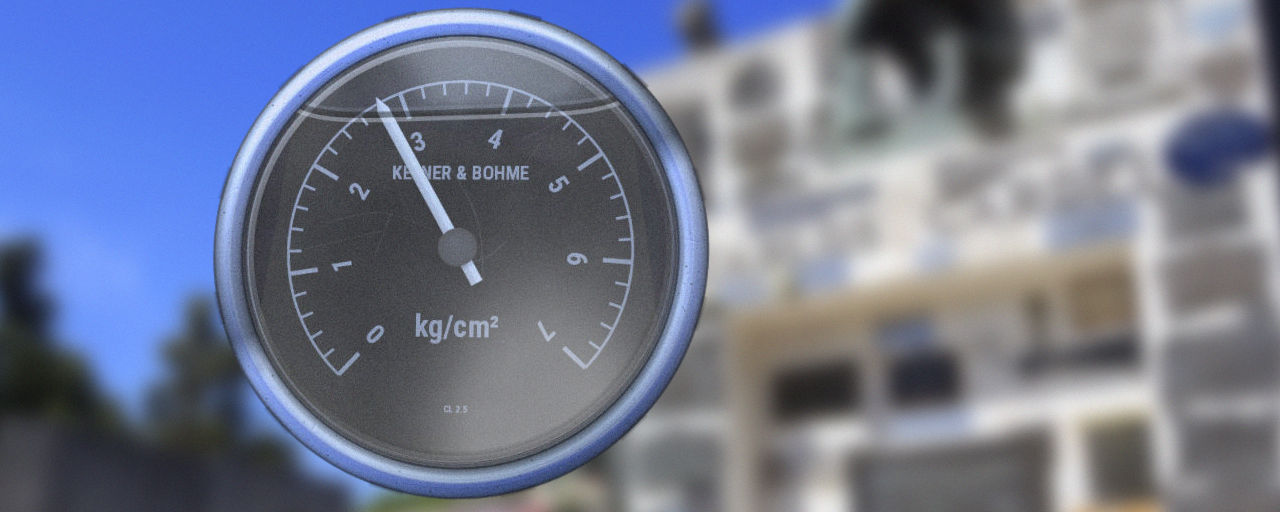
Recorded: 2.8,kg/cm²
